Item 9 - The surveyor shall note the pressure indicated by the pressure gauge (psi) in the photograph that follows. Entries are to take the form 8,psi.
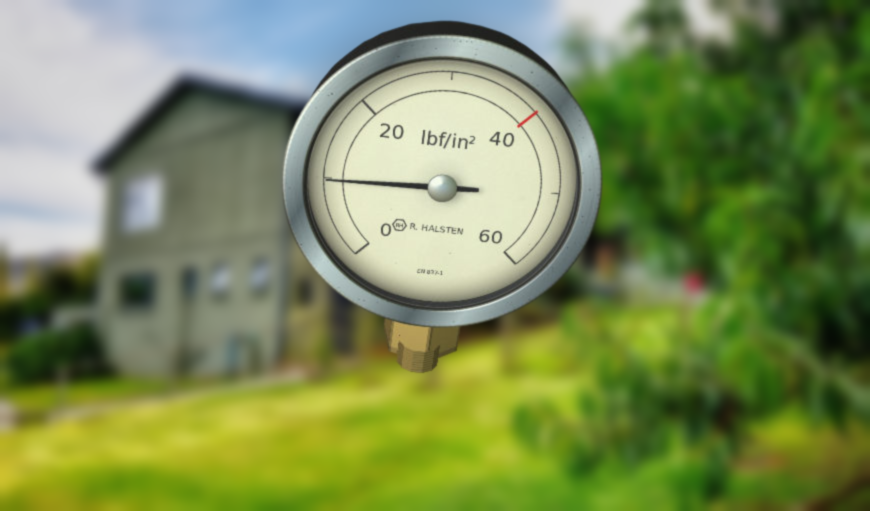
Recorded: 10,psi
